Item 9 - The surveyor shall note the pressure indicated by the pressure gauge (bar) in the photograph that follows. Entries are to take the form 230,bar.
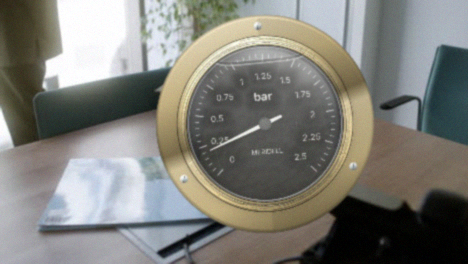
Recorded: 0.2,bar
